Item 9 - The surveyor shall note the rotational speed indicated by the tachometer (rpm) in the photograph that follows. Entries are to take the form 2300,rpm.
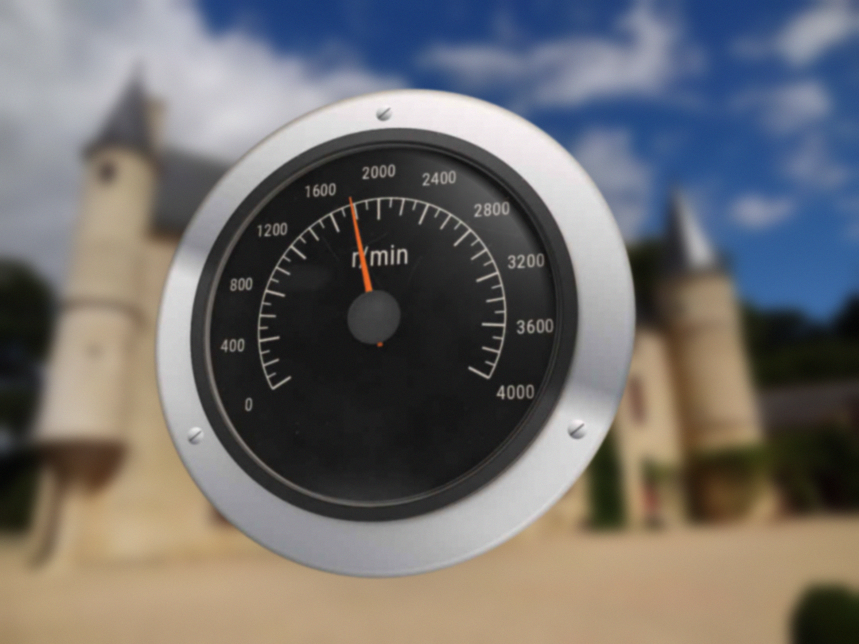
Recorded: 1800,rpm
